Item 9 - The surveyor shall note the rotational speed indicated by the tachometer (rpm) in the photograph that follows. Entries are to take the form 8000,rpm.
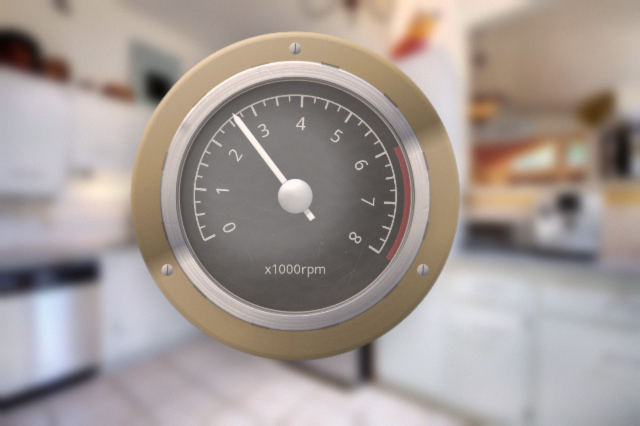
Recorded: 2625,rpm
